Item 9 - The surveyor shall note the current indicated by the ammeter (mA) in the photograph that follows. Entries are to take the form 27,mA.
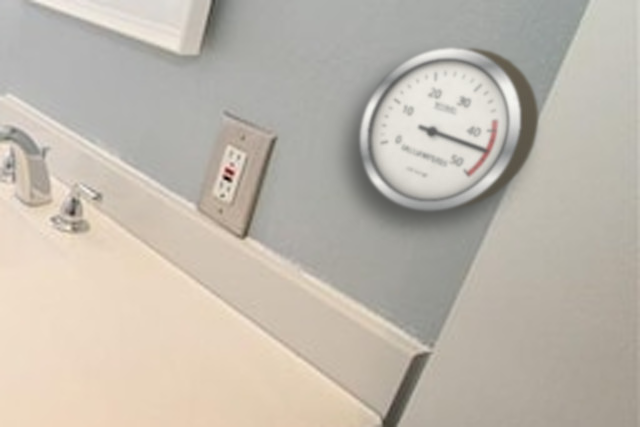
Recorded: 44,mA
